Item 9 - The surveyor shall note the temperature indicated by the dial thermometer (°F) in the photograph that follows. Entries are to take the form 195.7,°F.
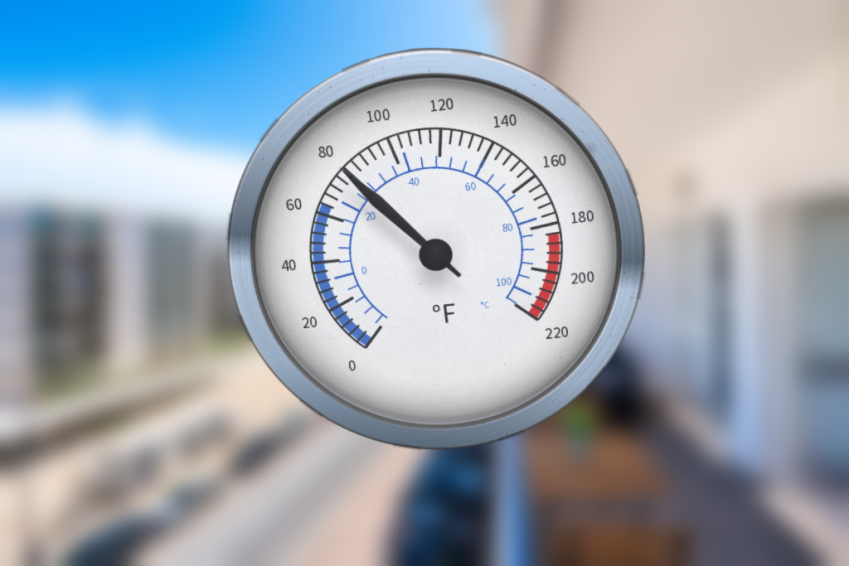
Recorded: 80,°F
